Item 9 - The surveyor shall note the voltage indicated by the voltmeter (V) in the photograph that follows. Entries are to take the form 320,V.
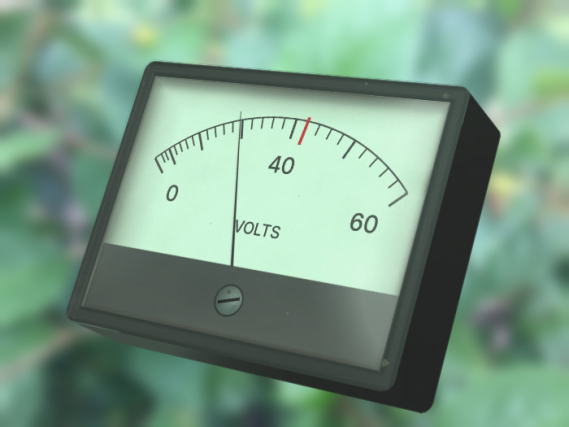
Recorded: 30,V
